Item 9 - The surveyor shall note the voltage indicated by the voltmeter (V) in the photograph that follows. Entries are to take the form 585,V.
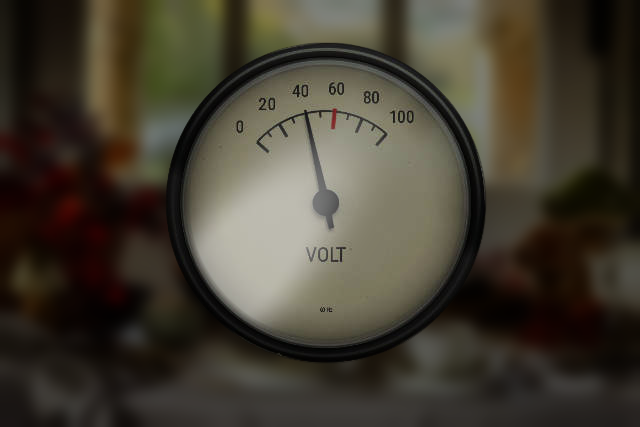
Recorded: 40,V
